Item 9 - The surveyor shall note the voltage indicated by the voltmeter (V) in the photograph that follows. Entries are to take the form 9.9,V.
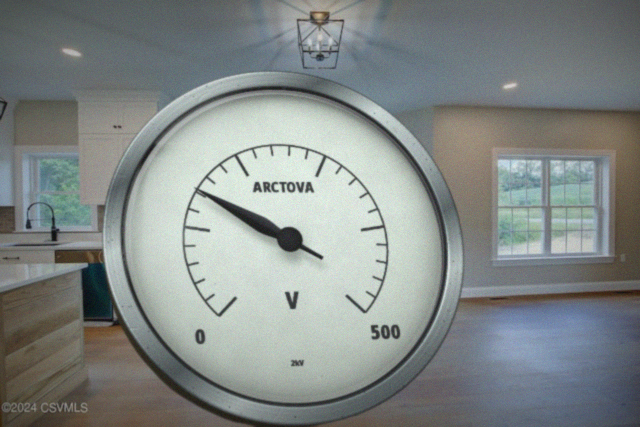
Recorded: 140,V
